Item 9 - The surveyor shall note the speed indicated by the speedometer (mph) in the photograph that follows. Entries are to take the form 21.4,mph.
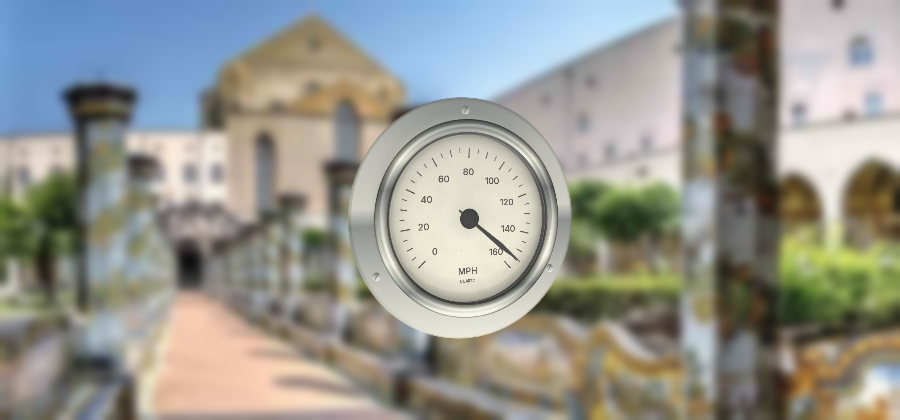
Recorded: 155,mph
